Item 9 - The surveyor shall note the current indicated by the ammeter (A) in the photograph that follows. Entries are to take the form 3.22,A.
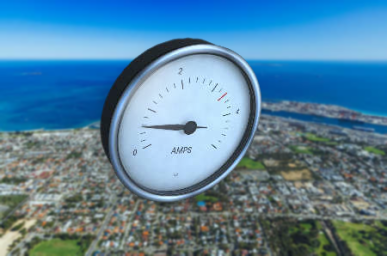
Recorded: 0.6,A
